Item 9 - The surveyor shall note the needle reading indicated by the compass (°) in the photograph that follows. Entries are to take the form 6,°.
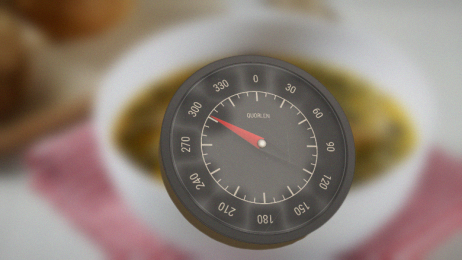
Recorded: 300,°
